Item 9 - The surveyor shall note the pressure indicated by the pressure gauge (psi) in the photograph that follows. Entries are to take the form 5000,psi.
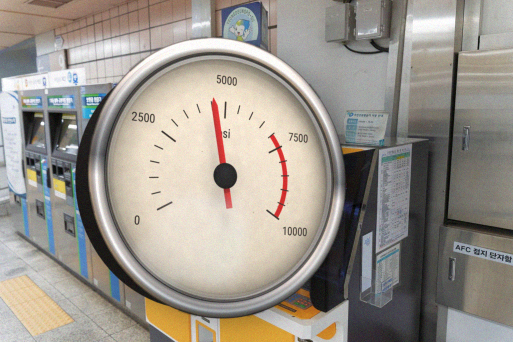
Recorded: 4500,psi
